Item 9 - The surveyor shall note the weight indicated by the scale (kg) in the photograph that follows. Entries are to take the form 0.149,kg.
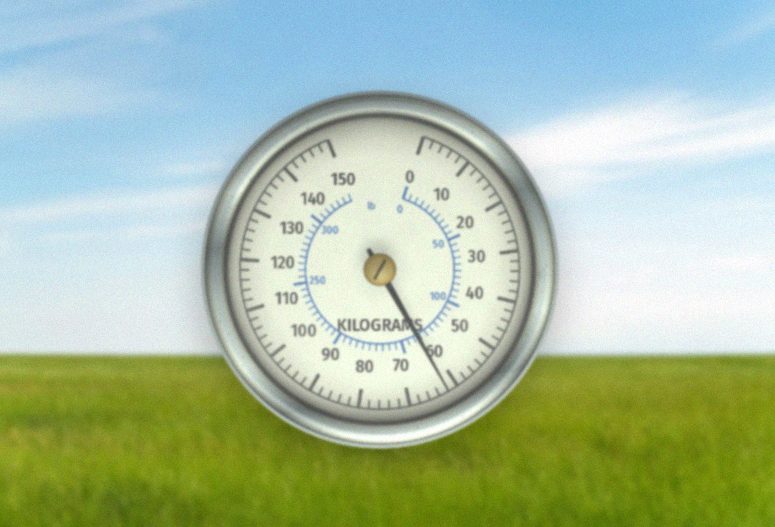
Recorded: 62,kg
